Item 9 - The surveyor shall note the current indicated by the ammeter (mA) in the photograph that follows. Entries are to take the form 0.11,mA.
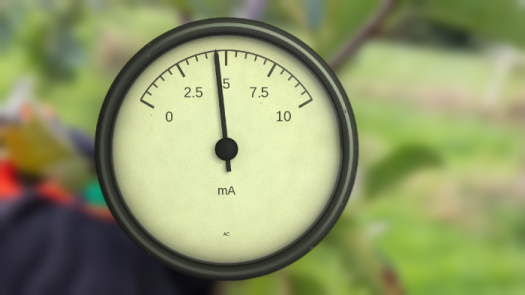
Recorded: 4.5,mA
